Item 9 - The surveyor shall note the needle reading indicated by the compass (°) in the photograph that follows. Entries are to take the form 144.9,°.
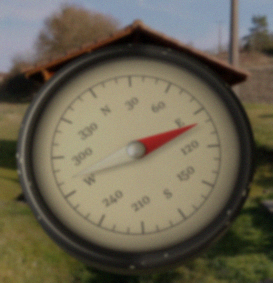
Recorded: 100,°
